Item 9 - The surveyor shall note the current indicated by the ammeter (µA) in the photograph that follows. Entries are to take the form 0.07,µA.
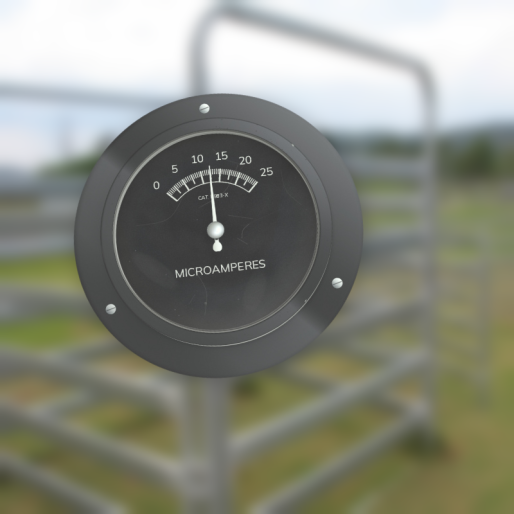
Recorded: 12.5,µA
